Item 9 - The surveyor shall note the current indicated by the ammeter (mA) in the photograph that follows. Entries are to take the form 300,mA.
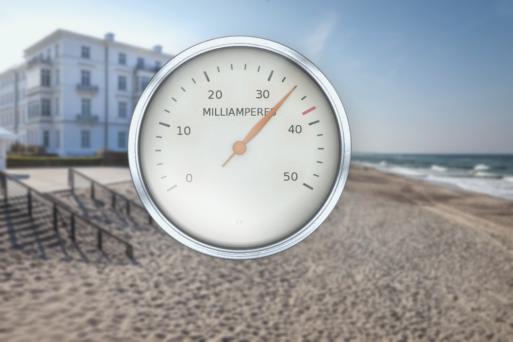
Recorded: 34,mA
